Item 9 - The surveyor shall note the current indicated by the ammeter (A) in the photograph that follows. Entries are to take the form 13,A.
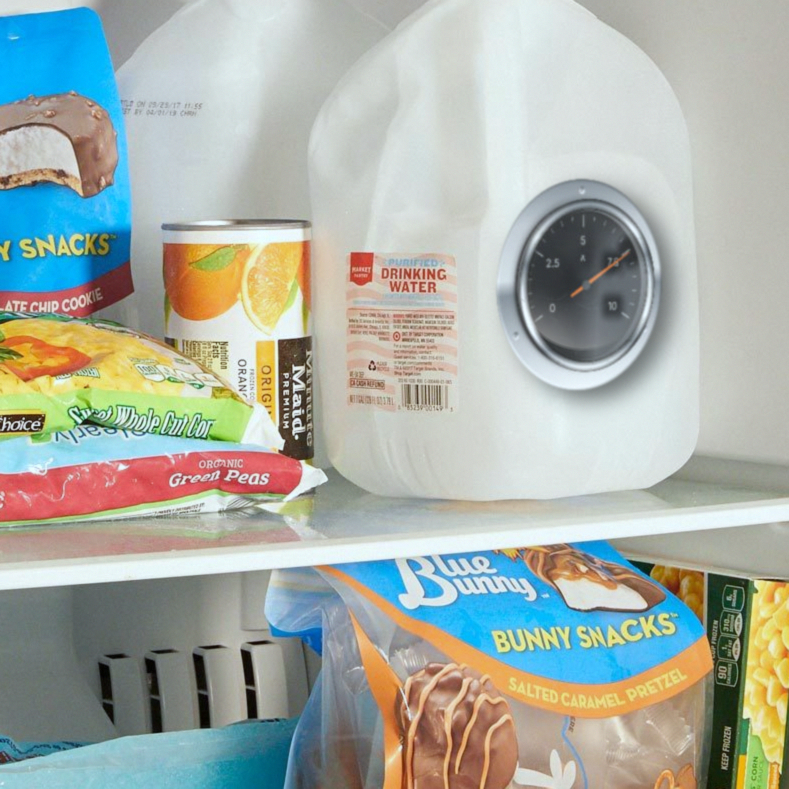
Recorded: 7.5,A
